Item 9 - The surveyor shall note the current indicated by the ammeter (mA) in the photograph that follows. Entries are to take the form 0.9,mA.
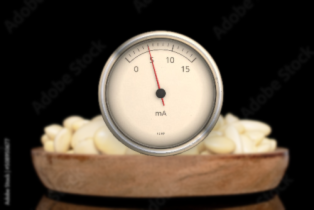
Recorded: 5,mA
